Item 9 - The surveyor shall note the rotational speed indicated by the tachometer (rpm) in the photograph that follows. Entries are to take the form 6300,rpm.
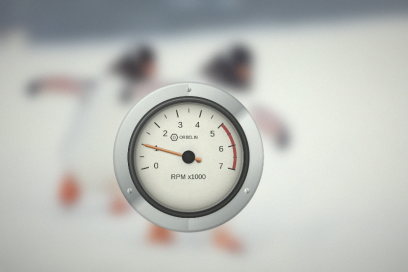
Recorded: 1000,rpm
